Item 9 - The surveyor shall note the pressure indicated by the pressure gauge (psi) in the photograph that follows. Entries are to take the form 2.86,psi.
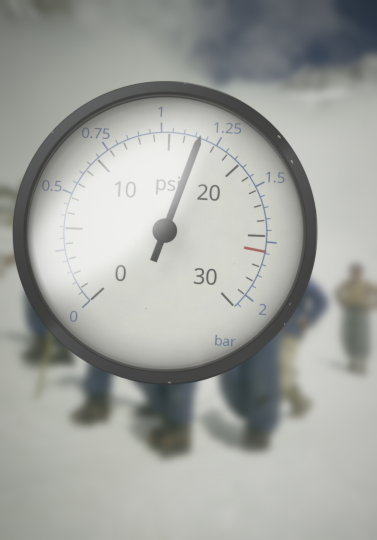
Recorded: 17,psi
